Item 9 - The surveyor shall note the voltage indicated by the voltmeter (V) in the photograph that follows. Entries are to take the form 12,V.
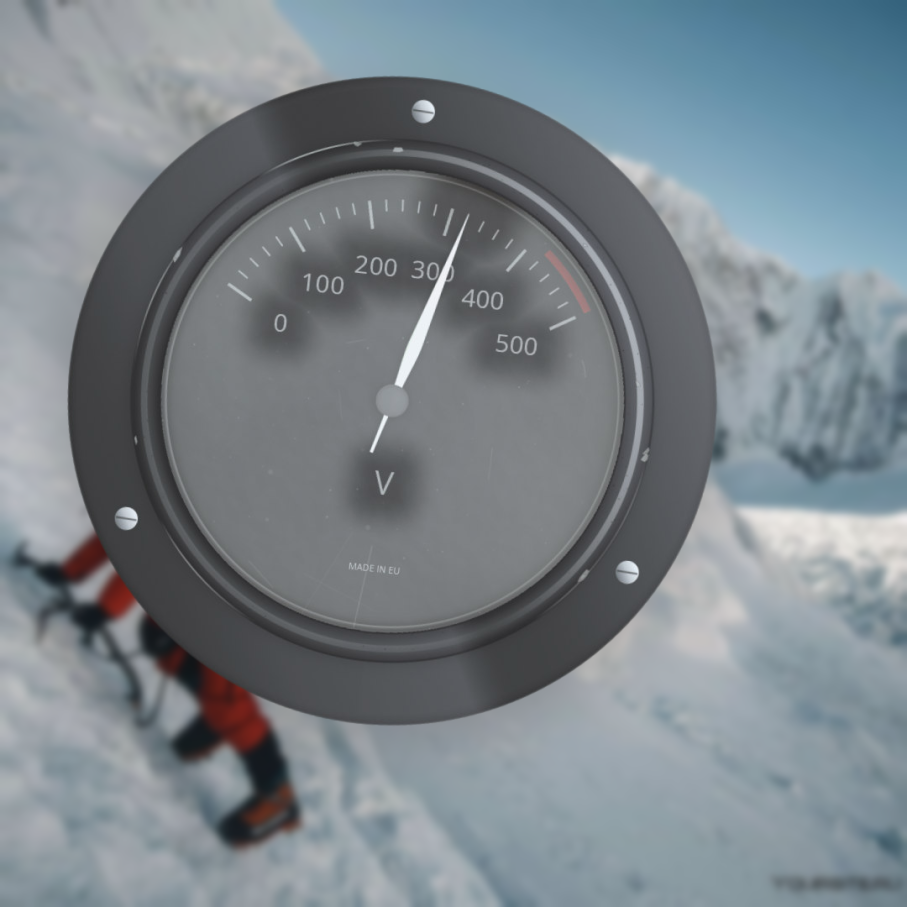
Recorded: 320,V
